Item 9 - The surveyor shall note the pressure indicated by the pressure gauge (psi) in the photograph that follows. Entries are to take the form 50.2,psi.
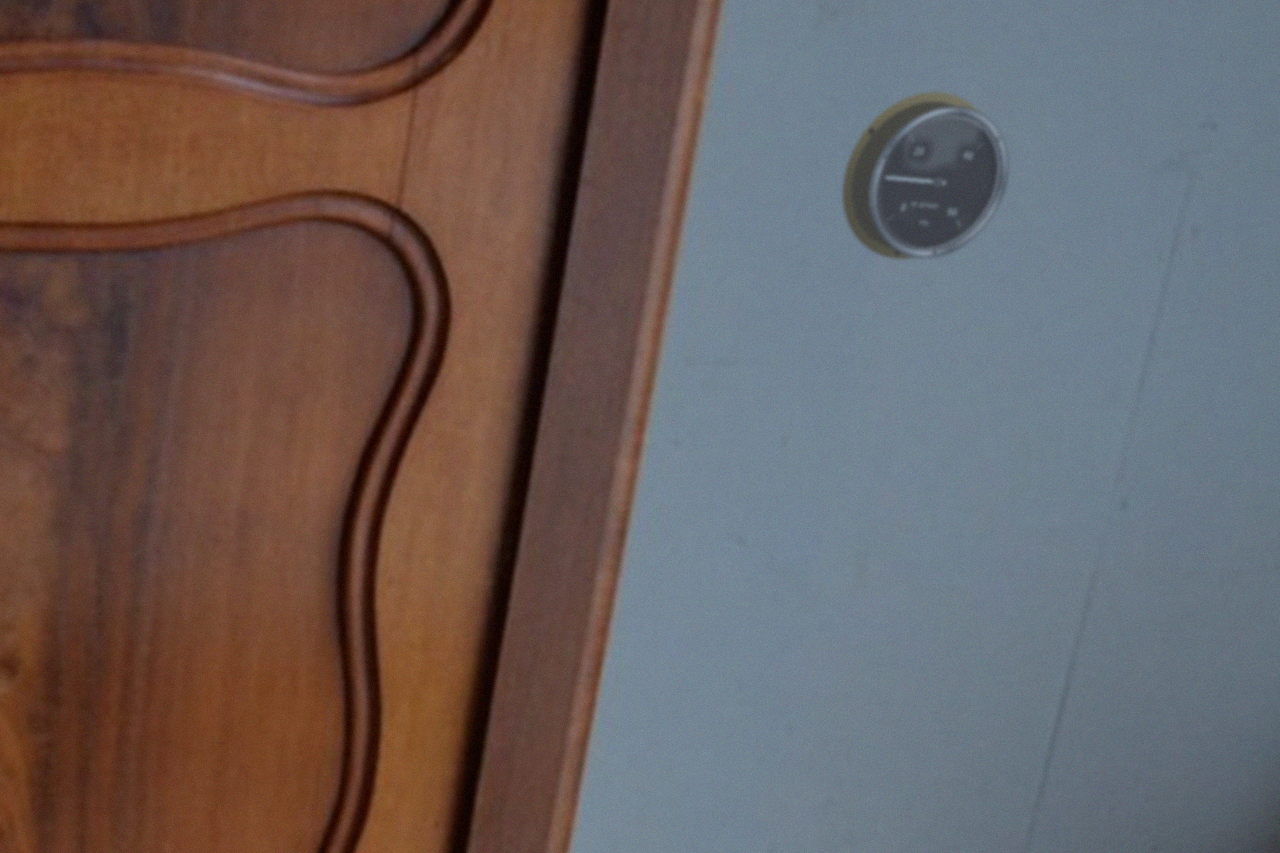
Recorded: 10,psi
